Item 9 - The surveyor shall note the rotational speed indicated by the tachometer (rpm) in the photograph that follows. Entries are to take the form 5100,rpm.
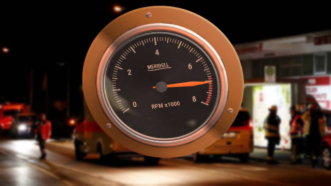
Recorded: 7000,rpm
